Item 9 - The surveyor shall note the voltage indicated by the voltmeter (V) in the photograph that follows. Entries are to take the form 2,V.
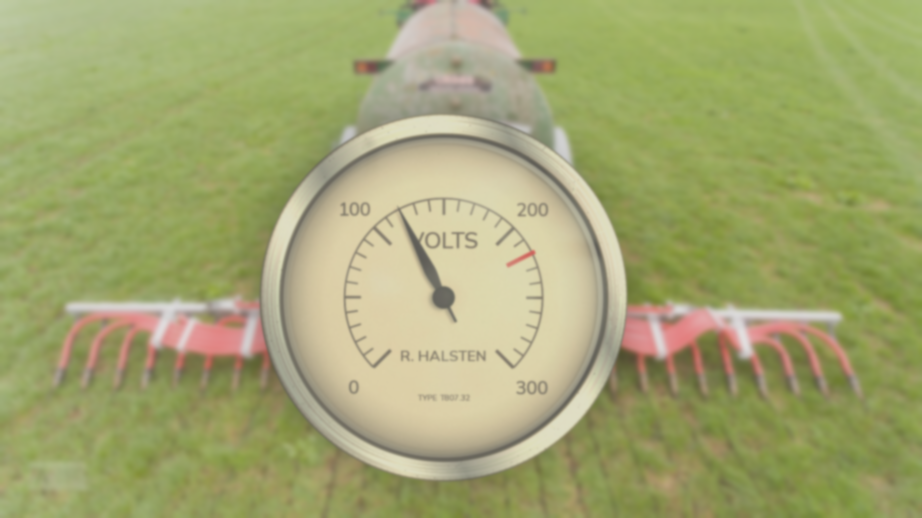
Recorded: 120,V
